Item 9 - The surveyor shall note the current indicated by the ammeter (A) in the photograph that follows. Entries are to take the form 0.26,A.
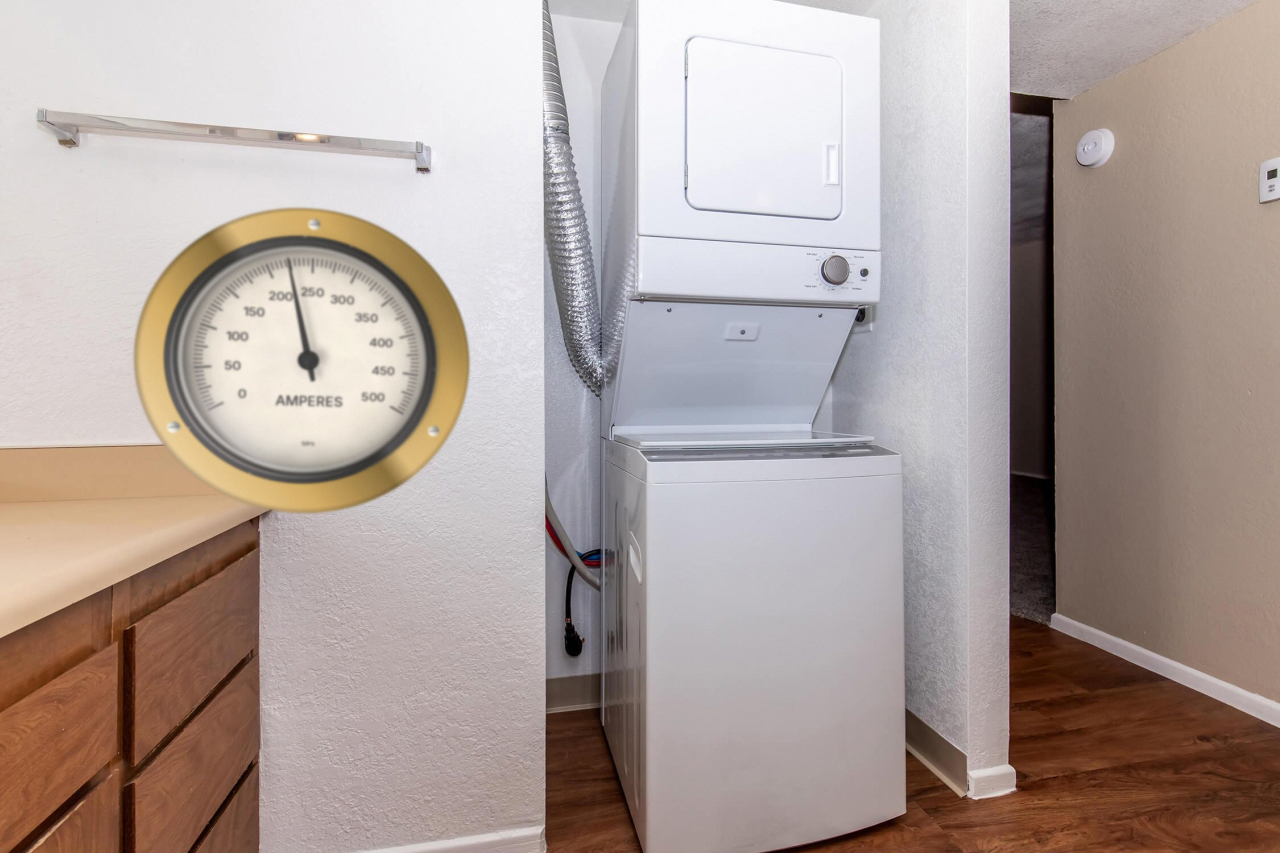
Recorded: 225,A
